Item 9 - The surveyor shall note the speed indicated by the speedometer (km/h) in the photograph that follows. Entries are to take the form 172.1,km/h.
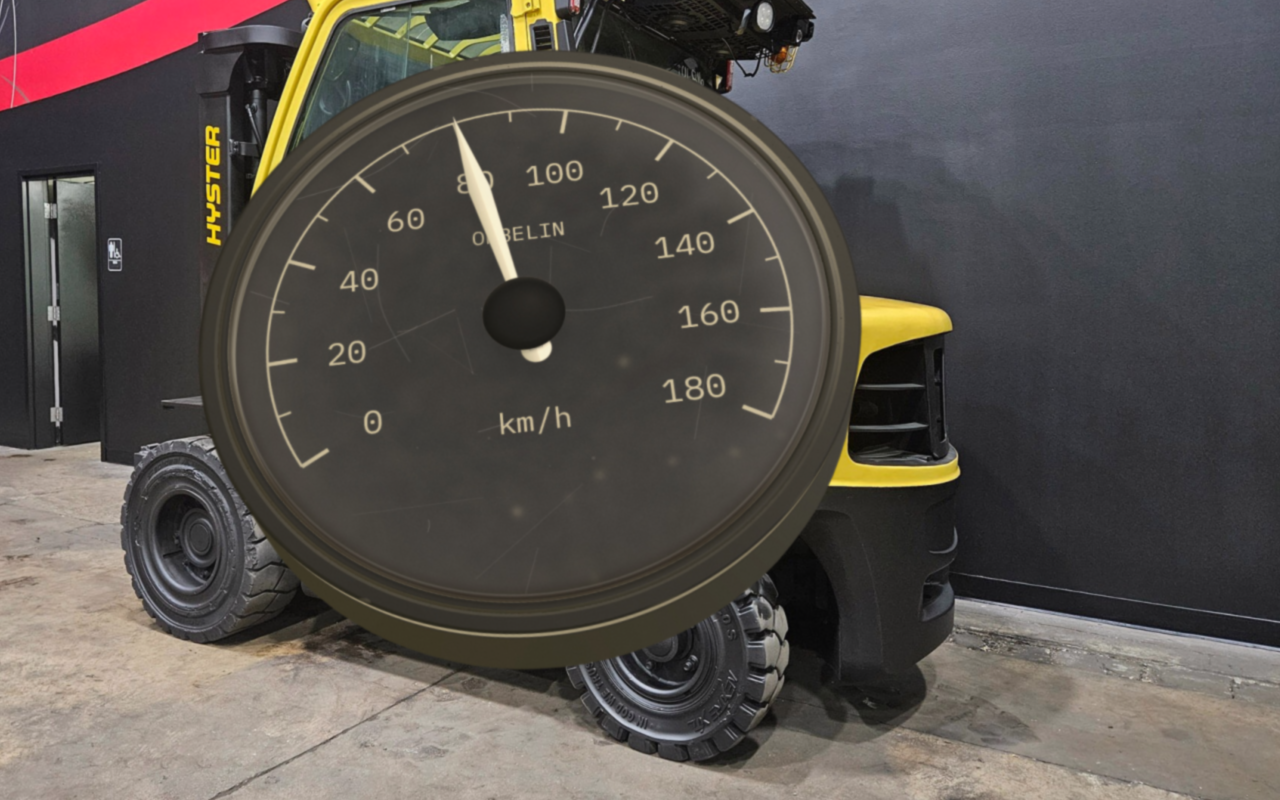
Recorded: 80,km/h
